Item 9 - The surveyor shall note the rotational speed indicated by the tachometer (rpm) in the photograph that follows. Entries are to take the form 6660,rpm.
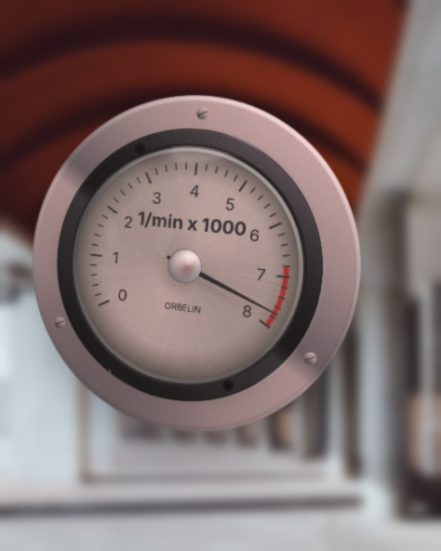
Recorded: 7700,rpm
